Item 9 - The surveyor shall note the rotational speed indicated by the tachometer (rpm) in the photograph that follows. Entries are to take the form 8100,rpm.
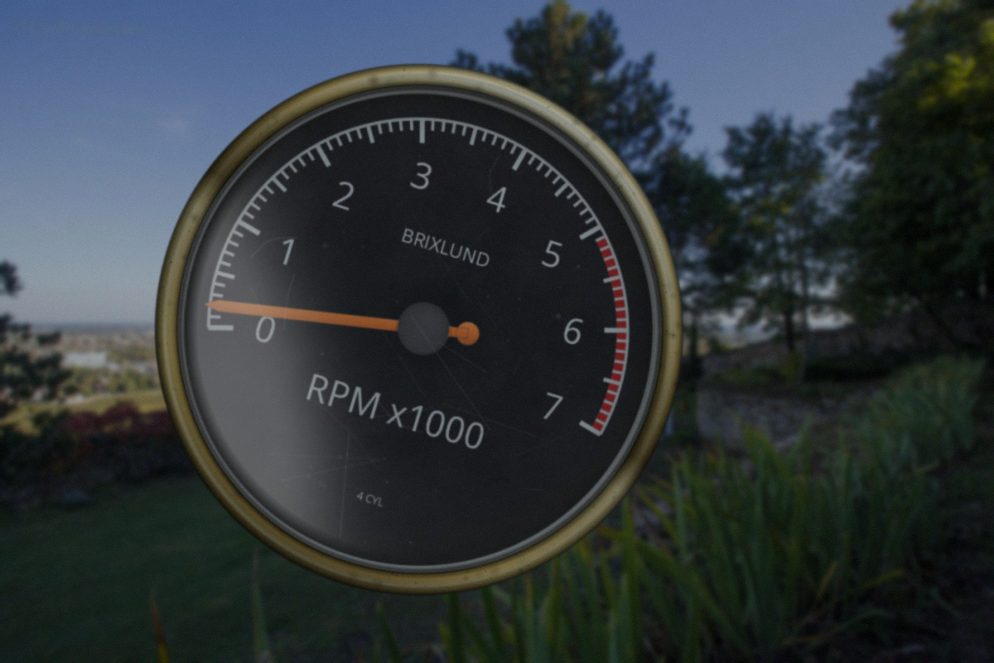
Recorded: 200,rpm
